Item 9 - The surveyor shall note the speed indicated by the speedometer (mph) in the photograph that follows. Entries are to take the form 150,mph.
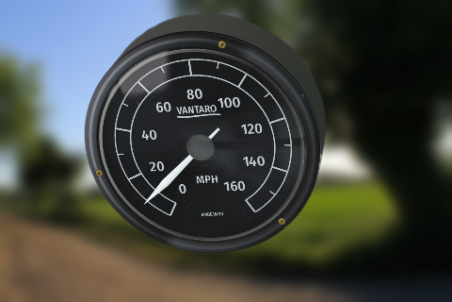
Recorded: 10,mph
